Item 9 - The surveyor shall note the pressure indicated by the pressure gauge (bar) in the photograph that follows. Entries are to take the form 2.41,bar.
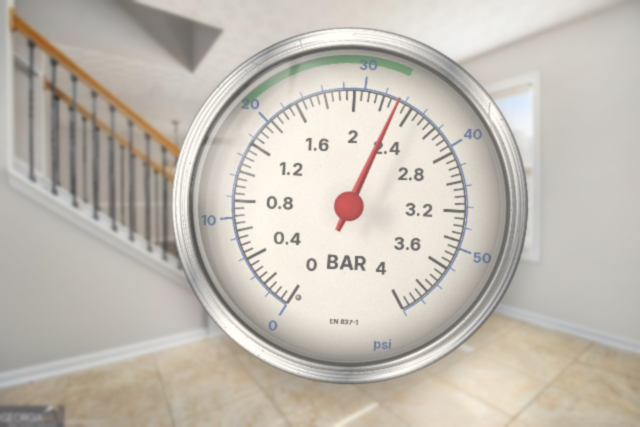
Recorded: 2.3,bar
